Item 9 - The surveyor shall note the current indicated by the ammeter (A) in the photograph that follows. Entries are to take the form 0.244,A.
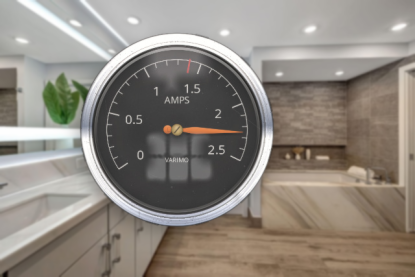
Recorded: 2.25,A
